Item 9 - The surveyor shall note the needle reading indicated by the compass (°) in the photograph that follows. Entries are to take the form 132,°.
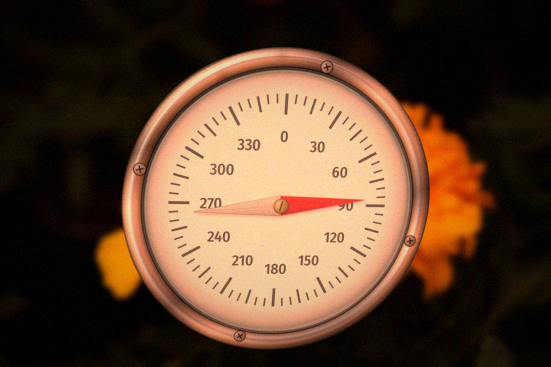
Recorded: 85,°
